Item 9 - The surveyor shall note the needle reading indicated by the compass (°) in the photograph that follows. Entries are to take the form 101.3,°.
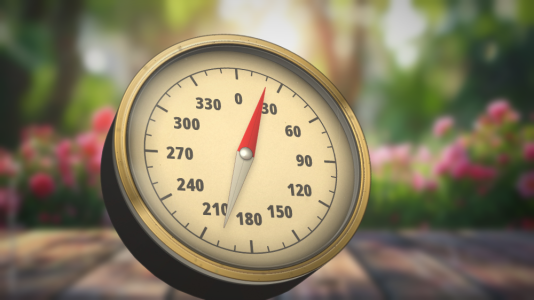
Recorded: 20,°
